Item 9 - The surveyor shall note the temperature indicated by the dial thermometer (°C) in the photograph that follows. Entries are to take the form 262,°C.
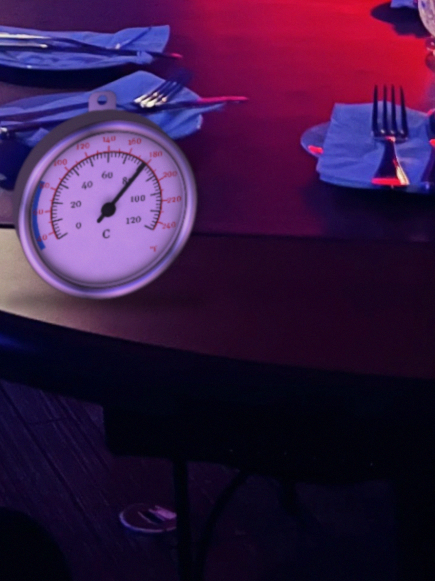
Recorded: 80,°C
